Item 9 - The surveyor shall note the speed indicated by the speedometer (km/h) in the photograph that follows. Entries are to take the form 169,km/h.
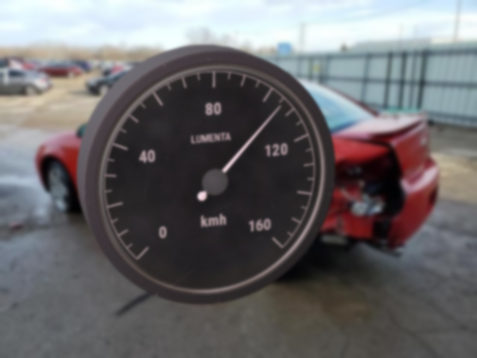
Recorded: 105,km/h
